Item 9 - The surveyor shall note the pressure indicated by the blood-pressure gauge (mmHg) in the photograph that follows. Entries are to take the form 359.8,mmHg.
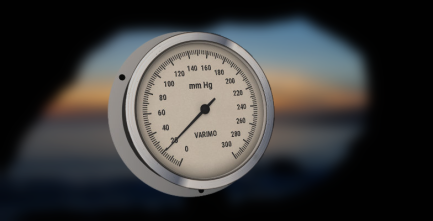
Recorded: 20,mmHg
